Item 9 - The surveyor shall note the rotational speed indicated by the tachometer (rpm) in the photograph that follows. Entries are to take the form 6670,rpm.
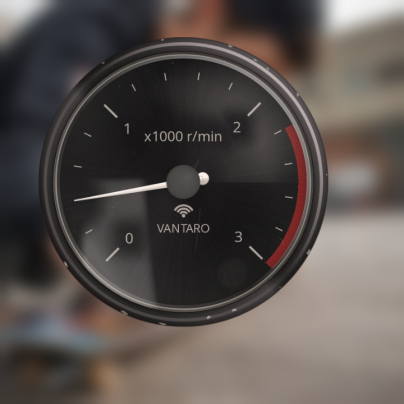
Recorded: 400,rpm
